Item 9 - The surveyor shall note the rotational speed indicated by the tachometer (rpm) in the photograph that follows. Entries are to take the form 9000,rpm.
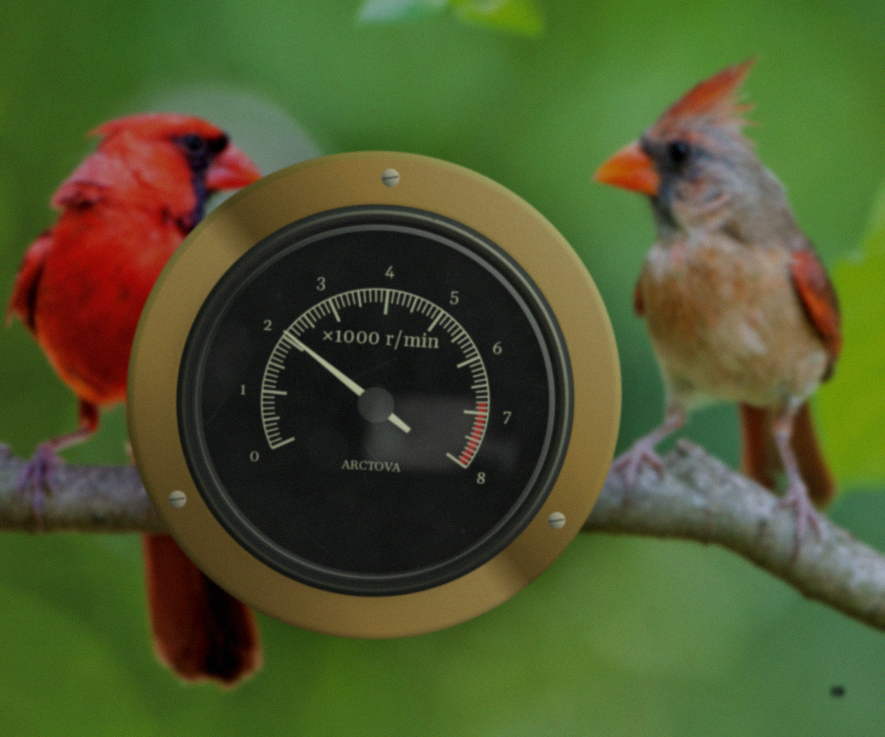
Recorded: 2100,rpm
